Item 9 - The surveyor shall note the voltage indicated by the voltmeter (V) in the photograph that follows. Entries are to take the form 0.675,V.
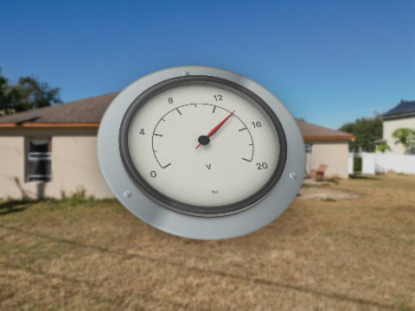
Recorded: 14,V
